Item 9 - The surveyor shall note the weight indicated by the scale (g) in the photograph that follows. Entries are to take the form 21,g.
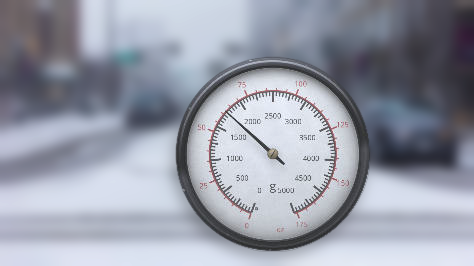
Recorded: 1750,g
